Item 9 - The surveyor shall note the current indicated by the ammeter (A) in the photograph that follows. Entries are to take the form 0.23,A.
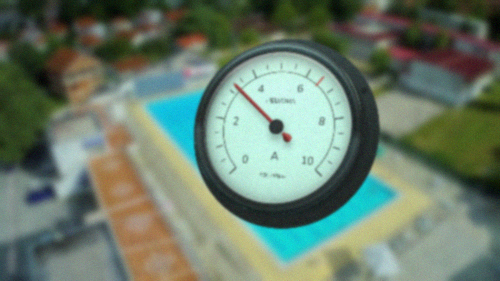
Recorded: 3.25,A
